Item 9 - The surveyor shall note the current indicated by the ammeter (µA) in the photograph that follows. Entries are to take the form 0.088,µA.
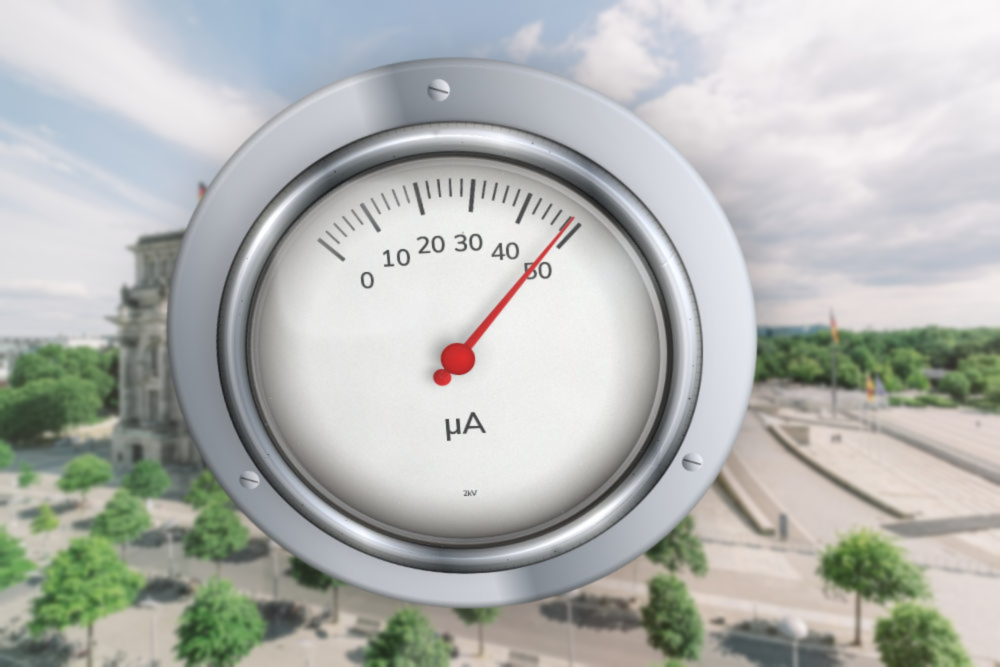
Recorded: 48,µA
